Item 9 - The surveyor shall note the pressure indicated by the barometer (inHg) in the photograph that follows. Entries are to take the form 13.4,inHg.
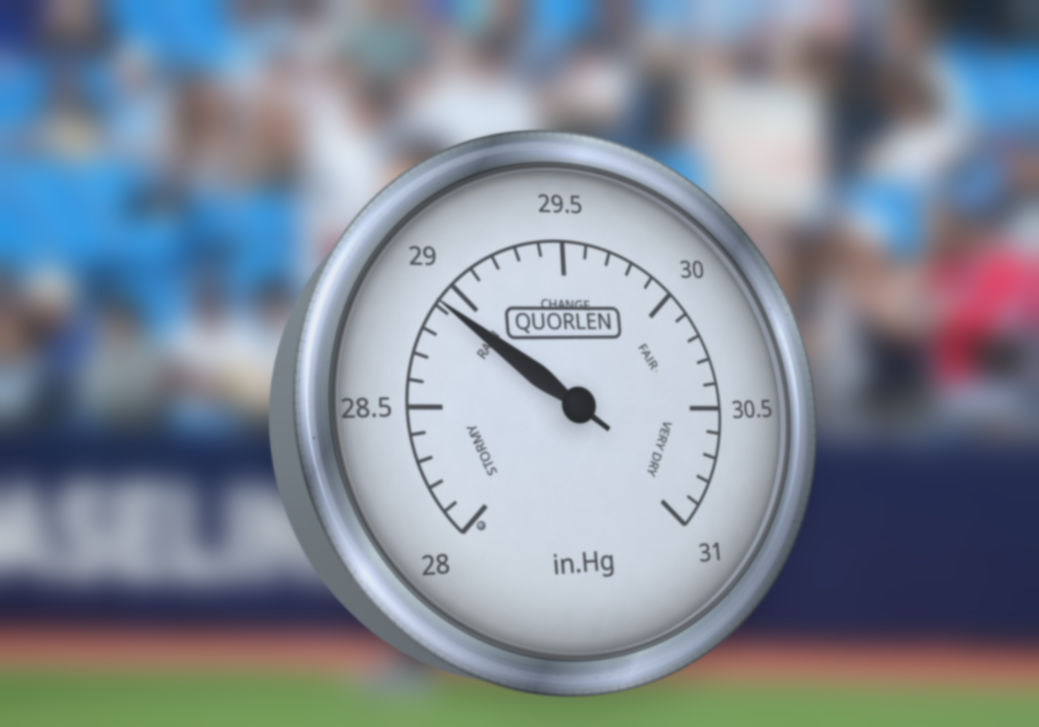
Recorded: 28.9,inHg
